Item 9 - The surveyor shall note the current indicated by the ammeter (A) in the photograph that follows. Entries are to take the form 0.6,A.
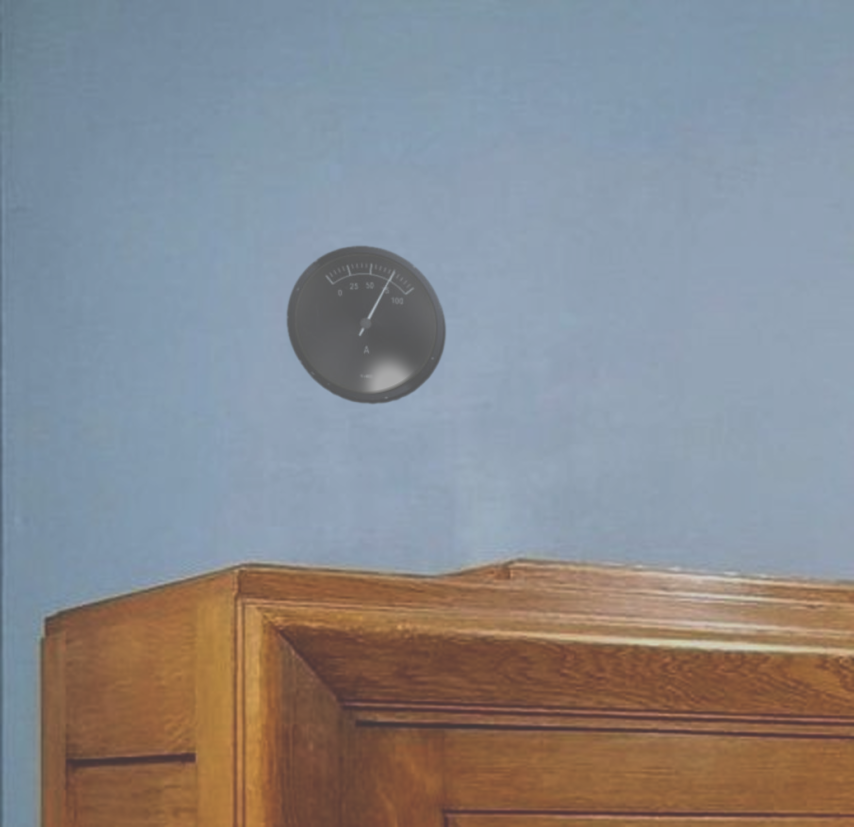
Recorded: 75,A
